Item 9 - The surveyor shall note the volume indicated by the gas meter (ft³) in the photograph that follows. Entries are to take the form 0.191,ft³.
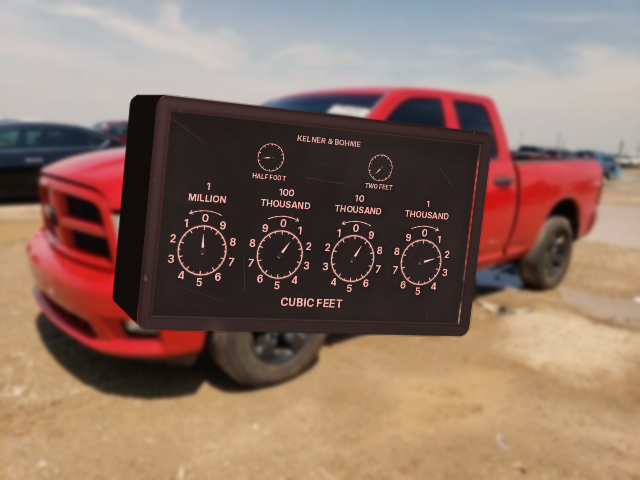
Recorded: 9200,ft³
